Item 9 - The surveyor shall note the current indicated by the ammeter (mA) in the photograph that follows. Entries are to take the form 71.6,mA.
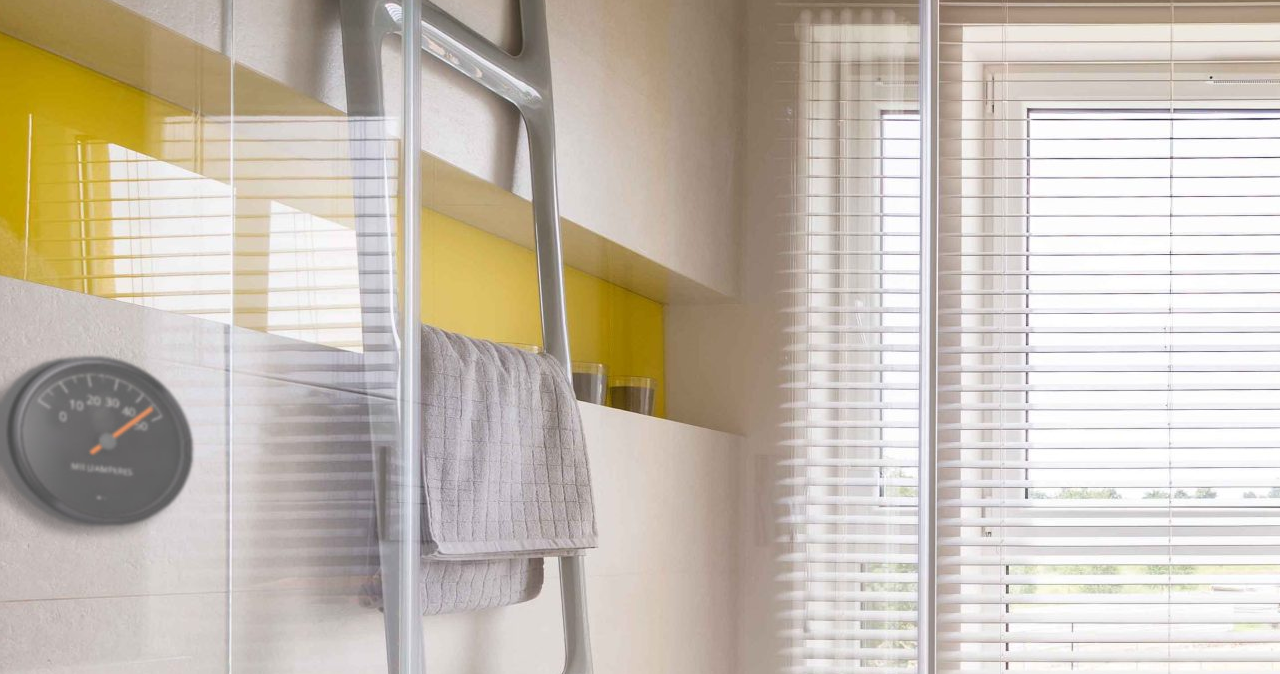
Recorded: 45,mA
